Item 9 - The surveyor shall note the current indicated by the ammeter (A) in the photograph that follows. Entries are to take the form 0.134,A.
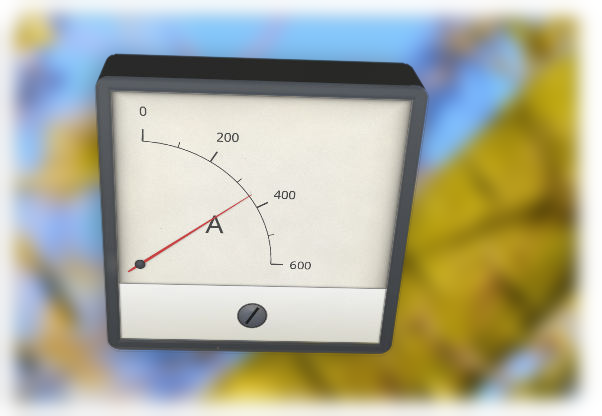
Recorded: 350,A
